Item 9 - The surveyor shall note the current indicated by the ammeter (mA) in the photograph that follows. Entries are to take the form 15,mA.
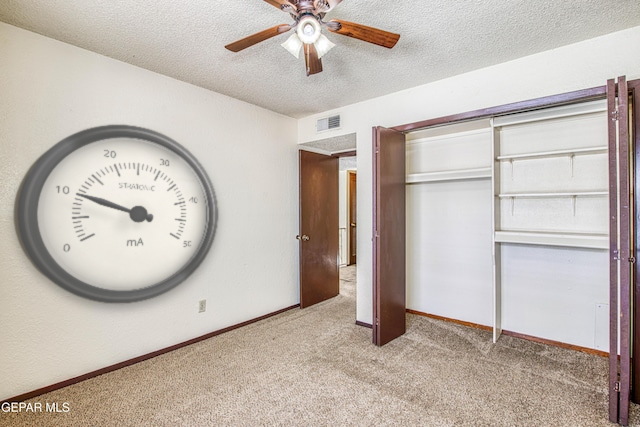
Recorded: 10,mA
